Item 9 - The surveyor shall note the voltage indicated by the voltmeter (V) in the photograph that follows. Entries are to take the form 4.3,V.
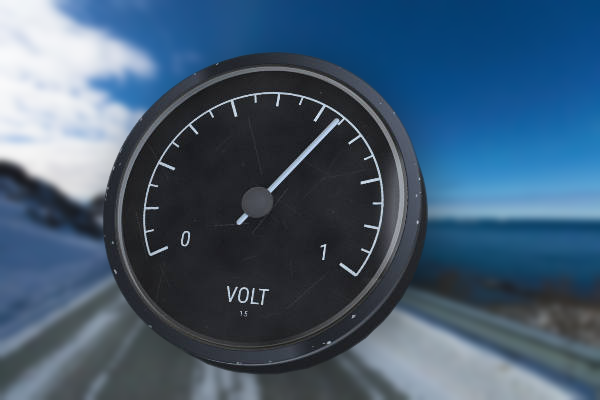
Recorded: 0.65,V
